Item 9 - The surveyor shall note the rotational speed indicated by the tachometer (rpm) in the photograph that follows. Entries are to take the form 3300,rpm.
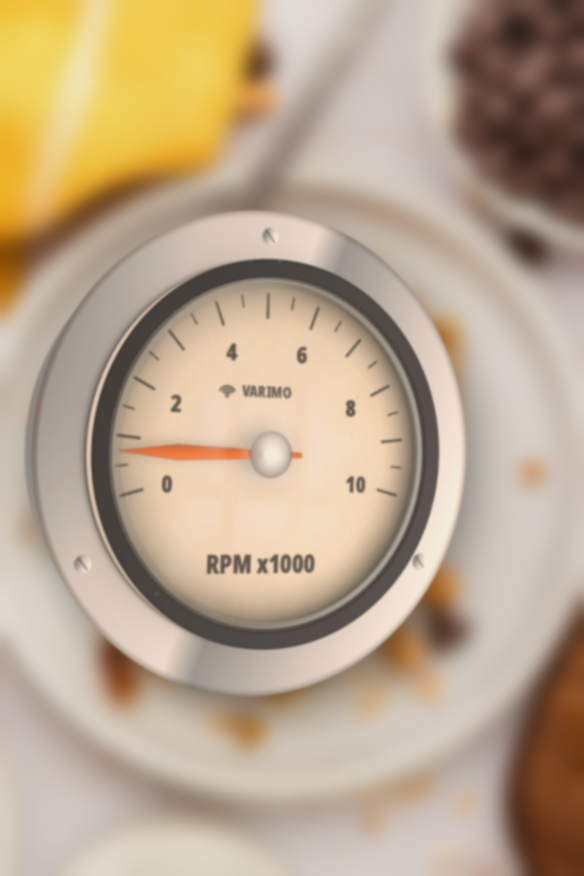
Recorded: 750,rpm
